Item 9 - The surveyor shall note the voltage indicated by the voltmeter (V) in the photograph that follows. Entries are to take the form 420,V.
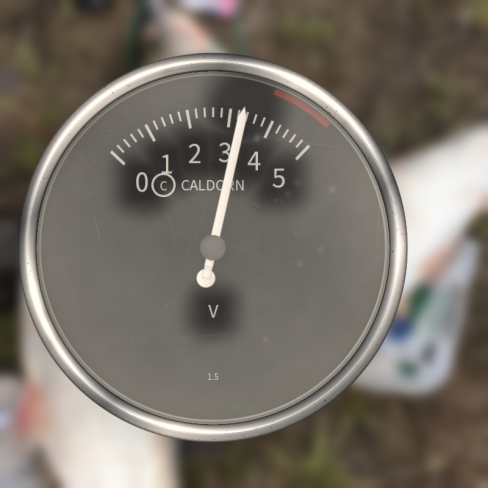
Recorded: 3.3,V
